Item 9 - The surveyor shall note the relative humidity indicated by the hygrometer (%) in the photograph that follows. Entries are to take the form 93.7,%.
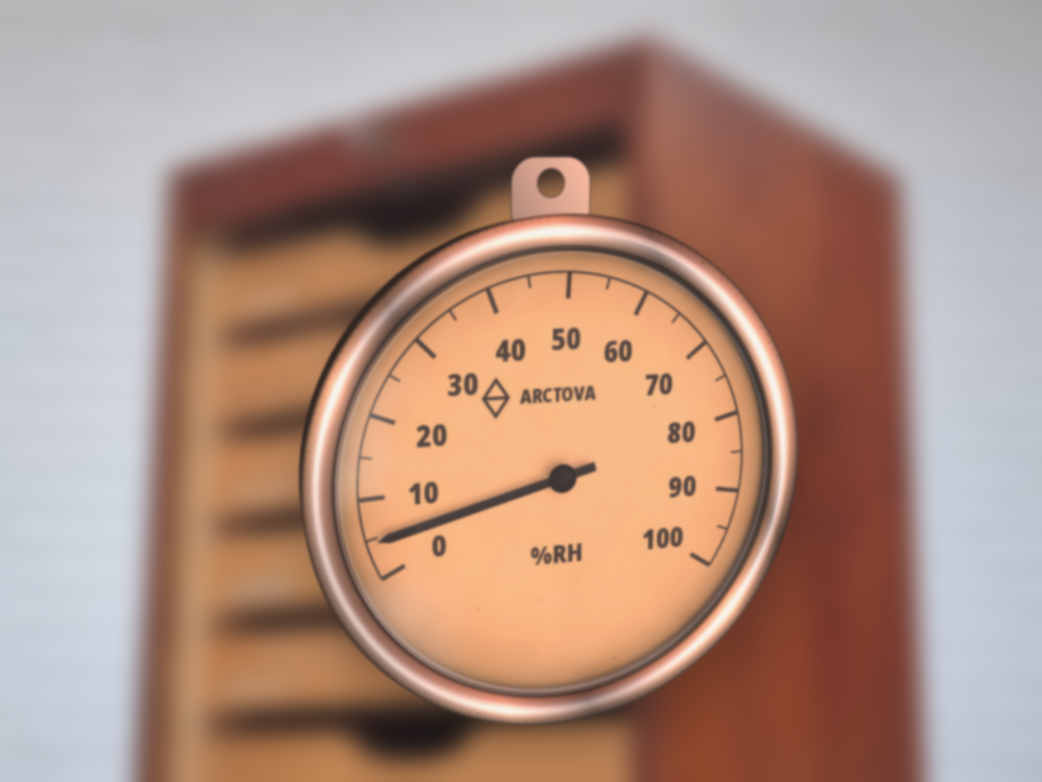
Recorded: 5,%
